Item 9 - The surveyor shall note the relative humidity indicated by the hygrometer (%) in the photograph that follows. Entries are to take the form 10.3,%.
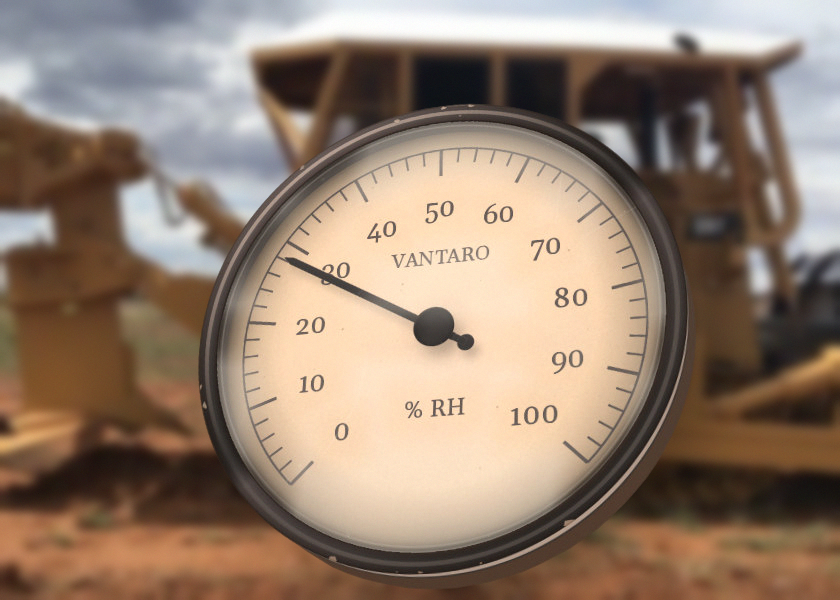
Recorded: 28,%
